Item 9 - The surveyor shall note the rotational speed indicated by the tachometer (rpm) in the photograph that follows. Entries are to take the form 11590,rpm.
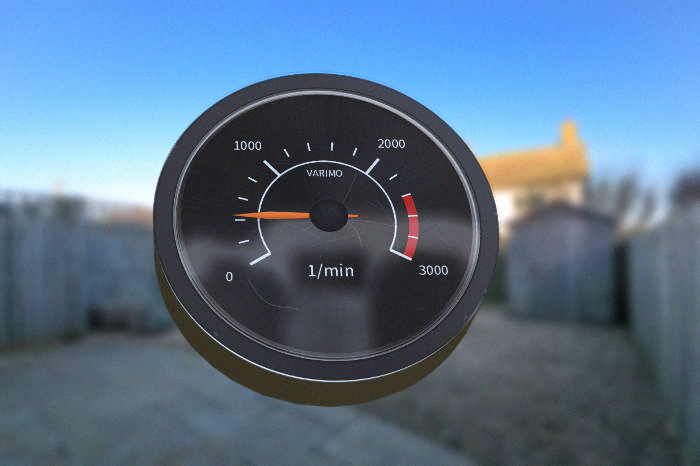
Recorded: 400,rpm
